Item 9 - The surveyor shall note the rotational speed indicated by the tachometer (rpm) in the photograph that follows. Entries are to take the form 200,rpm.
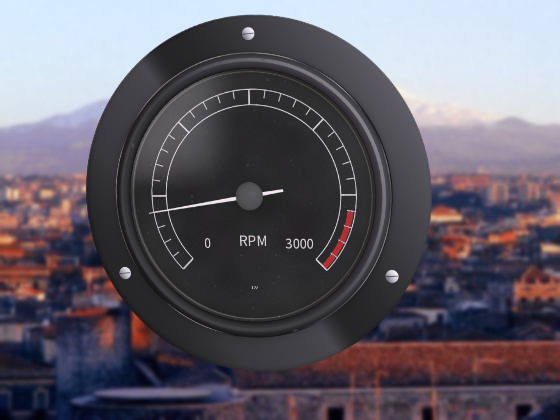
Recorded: 400,rpm
